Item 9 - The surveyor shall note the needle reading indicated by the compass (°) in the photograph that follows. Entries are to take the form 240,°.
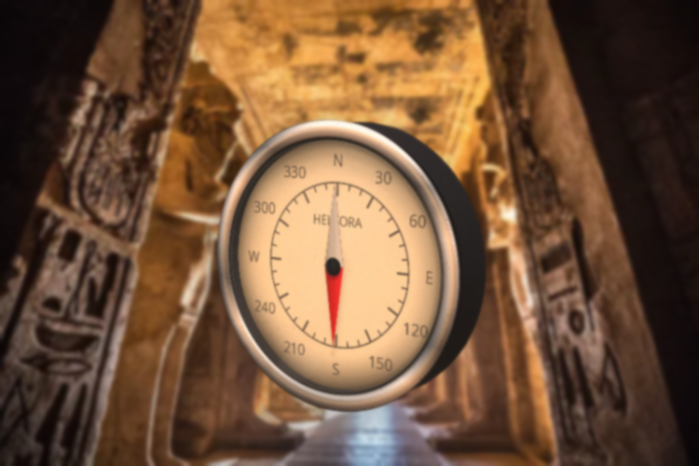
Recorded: 180,°
